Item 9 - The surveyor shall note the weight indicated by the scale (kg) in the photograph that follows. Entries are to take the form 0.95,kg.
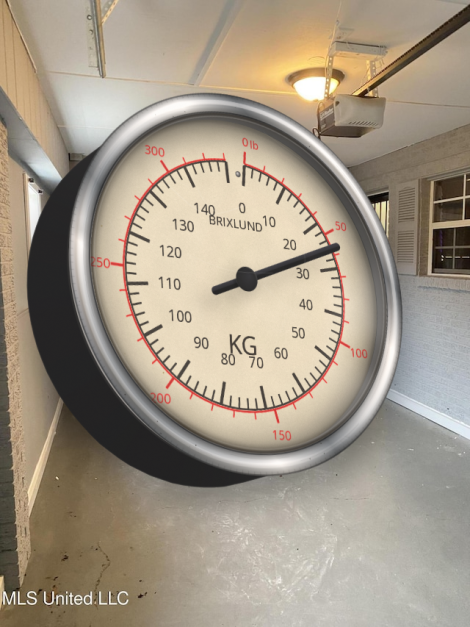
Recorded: 26,kg
